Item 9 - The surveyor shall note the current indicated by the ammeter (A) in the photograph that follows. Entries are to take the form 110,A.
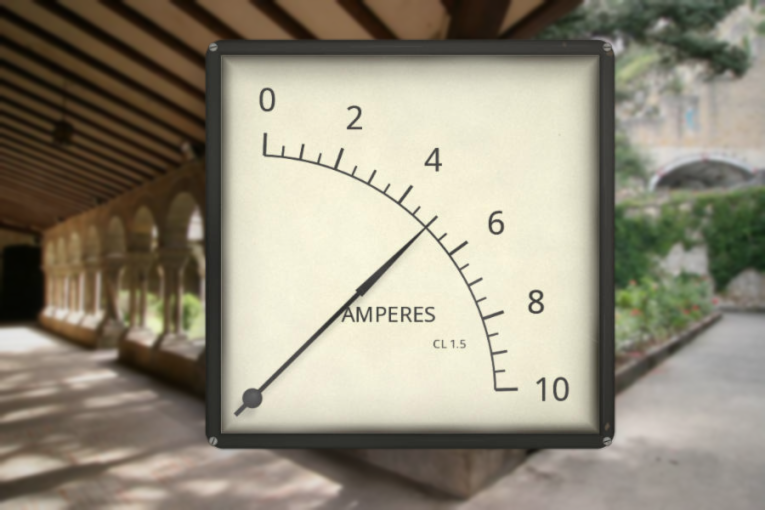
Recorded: 5,A
